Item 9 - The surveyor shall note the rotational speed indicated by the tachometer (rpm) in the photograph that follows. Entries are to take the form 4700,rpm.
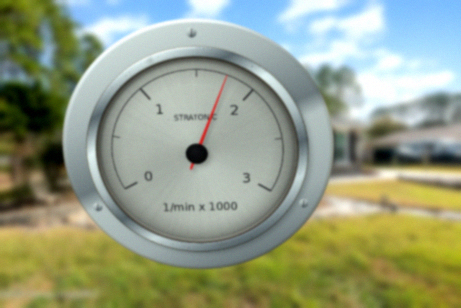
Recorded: 1750,rpm
